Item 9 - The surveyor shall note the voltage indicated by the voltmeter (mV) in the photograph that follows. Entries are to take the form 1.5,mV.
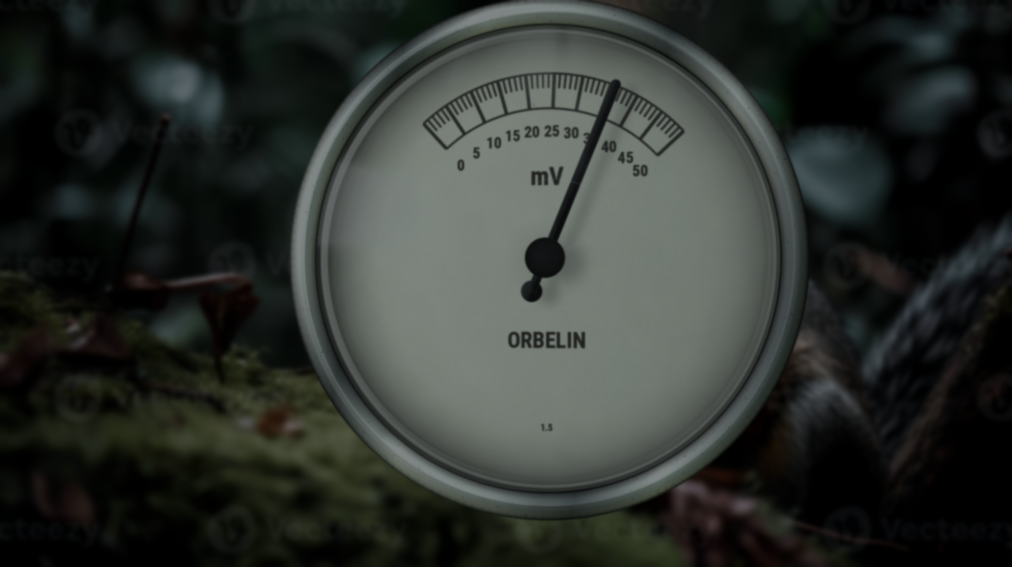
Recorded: 36,mV
